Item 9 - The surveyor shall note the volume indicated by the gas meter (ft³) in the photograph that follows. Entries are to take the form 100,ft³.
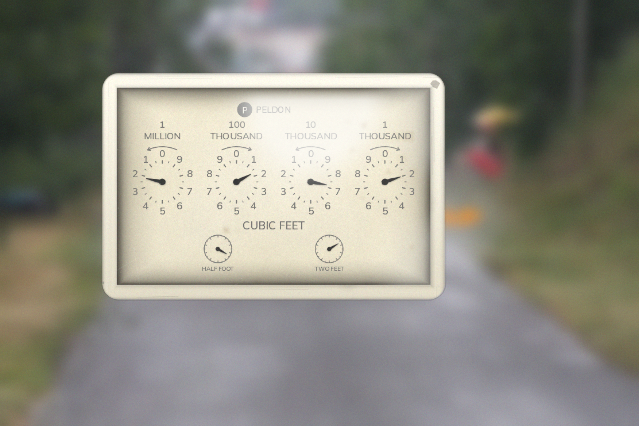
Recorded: 217200,ft³
